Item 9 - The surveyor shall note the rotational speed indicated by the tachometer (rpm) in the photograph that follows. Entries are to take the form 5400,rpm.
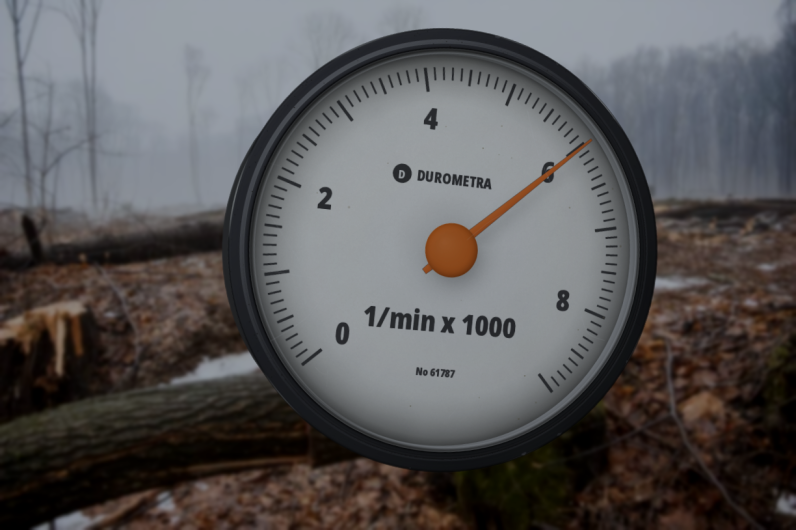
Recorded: 6000,rpm
